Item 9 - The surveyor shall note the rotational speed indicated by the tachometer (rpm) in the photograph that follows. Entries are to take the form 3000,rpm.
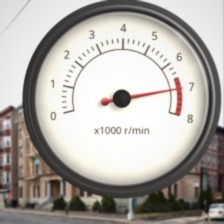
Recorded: 7000,rpm
